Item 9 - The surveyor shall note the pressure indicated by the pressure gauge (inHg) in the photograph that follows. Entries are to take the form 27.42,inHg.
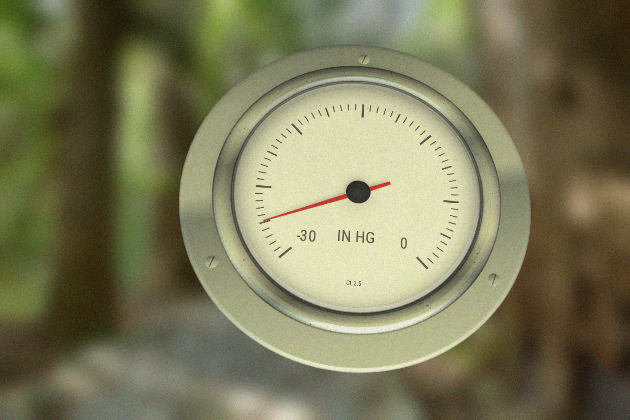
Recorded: -27.5,inHg
